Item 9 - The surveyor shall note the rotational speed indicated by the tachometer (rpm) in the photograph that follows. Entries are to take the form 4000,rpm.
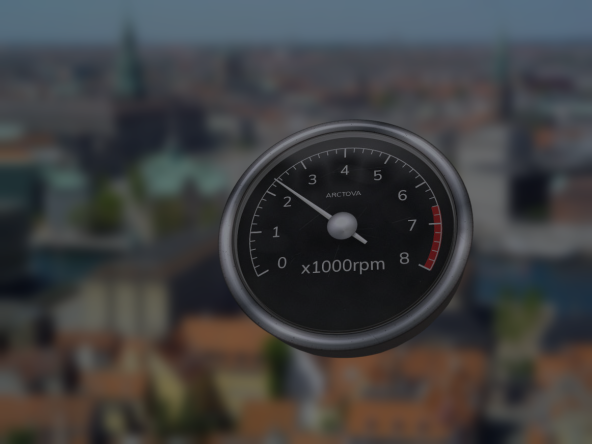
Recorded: 2300,rpm
